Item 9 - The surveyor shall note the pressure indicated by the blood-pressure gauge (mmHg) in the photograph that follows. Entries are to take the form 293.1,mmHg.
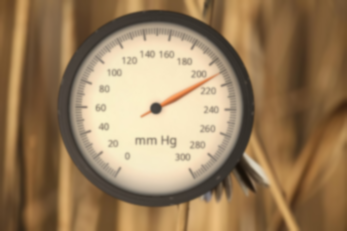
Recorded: 210,mmHg
